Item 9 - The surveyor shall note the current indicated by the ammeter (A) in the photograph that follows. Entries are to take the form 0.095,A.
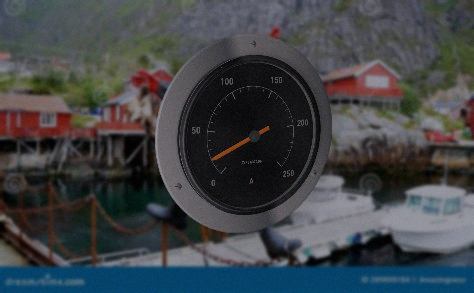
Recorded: 20,A
